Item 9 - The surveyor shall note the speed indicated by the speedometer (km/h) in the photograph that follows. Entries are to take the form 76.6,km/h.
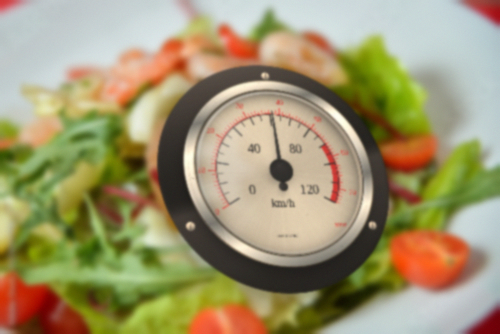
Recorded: 60,km/h
